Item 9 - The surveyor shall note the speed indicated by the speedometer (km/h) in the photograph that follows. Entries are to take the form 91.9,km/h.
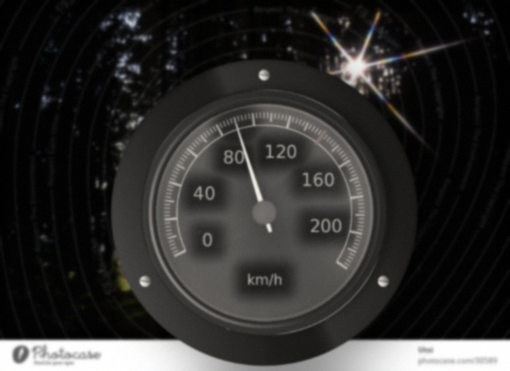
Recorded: 90,km/h
